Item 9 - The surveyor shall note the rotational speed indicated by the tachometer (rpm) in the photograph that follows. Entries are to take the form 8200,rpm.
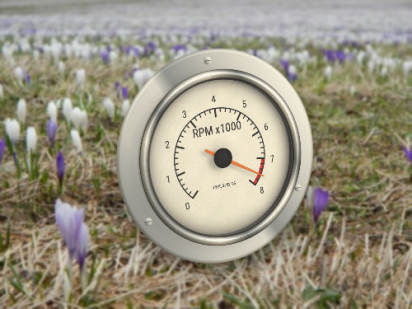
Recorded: 7600,rpm
